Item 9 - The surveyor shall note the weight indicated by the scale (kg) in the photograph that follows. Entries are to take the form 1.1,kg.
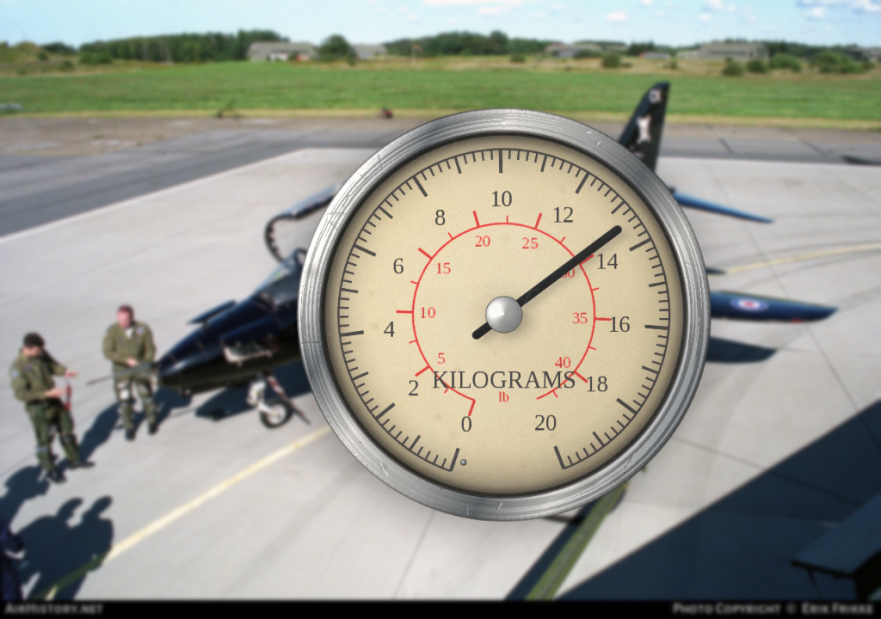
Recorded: 13.4,kg
